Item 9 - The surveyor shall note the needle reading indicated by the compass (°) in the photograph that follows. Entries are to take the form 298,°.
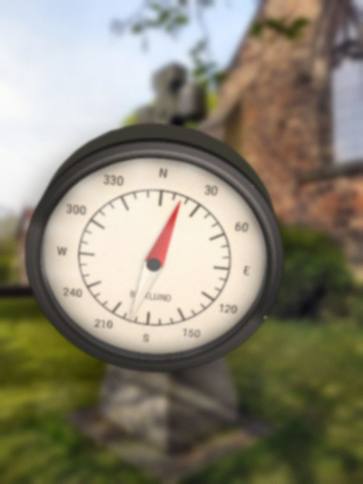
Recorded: 15,°
